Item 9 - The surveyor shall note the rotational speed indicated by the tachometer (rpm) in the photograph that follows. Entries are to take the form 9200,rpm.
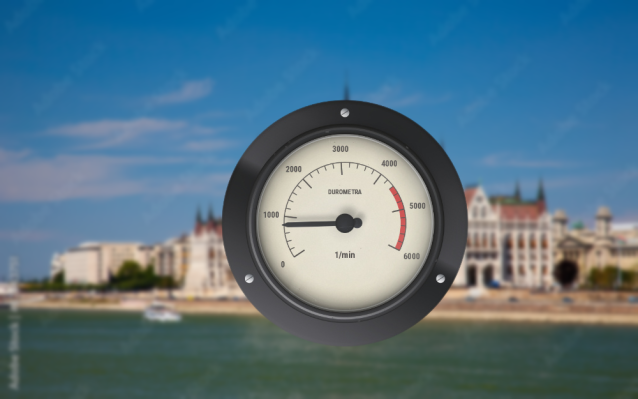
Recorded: 800,rpm
